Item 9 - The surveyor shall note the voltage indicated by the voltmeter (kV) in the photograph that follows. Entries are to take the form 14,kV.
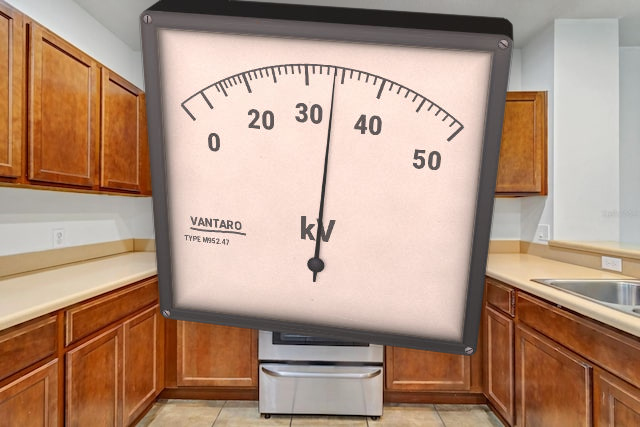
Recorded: 34,kV
